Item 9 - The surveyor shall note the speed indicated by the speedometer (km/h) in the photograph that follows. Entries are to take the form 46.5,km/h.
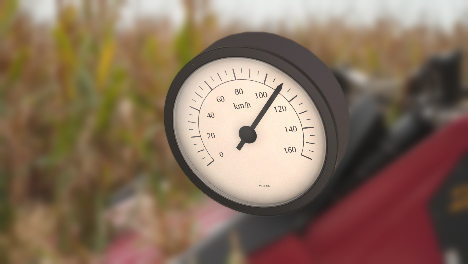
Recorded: 110,km/h
